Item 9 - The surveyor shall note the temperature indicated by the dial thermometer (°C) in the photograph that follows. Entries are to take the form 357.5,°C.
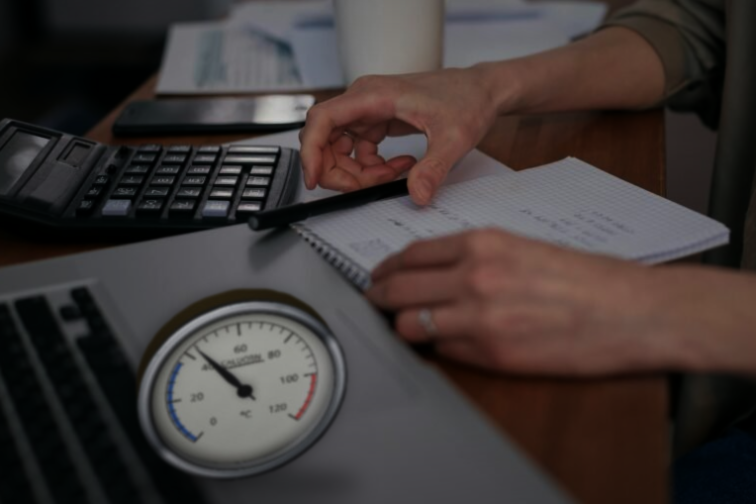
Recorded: 44,°C
